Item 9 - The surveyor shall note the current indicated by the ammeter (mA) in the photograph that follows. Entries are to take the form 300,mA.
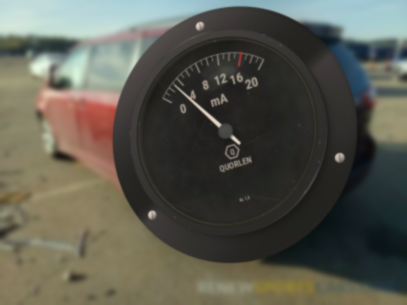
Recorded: 3,mA
